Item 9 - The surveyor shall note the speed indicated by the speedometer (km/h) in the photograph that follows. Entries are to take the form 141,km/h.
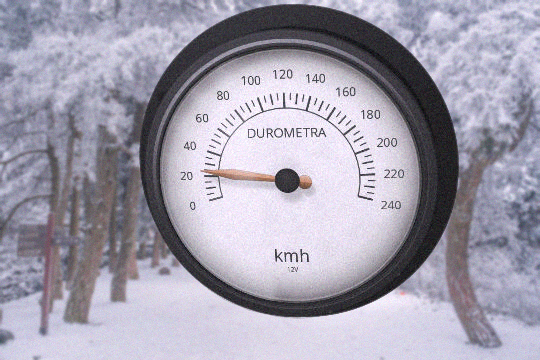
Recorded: 25,km/h
